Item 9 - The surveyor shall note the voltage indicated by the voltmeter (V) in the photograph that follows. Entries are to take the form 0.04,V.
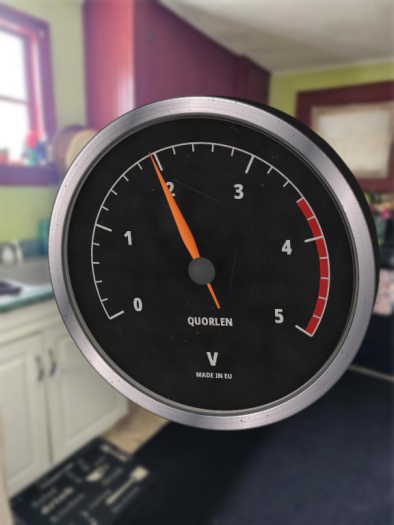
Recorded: 2,V
